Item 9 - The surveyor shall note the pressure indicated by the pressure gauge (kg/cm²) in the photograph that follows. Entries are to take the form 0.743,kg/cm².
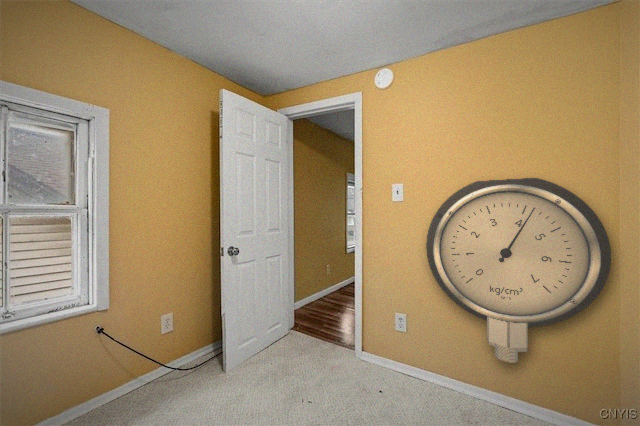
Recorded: 4.2,kg/cm²
